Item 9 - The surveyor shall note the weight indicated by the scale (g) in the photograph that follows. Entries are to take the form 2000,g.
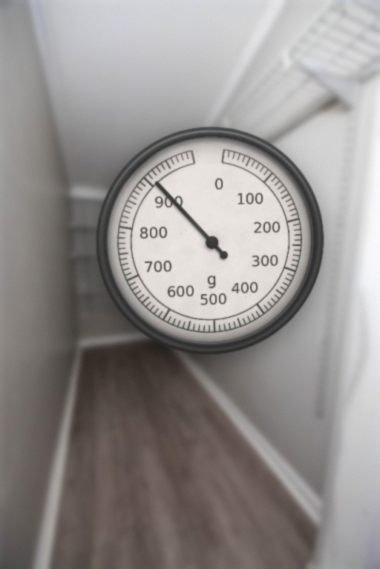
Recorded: 910,g
